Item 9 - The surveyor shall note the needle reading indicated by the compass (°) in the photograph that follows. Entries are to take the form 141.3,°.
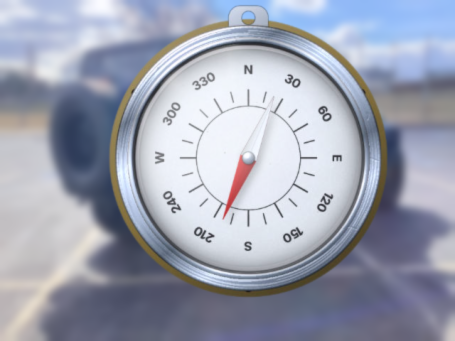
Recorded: 202.5,°
